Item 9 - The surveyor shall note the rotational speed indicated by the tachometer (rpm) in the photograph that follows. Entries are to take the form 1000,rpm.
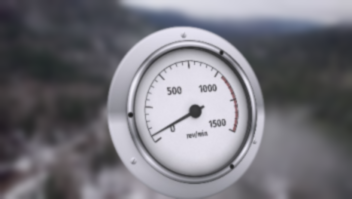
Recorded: 50,rpm
